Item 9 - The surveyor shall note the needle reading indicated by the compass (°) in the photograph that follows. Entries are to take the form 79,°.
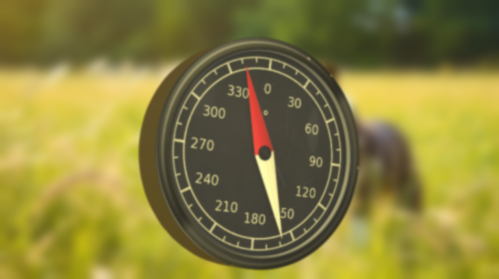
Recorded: 340,°
